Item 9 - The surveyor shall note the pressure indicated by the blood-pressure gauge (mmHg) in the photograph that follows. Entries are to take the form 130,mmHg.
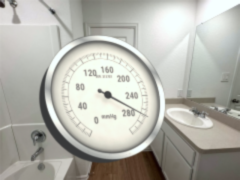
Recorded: 270,mmHg
